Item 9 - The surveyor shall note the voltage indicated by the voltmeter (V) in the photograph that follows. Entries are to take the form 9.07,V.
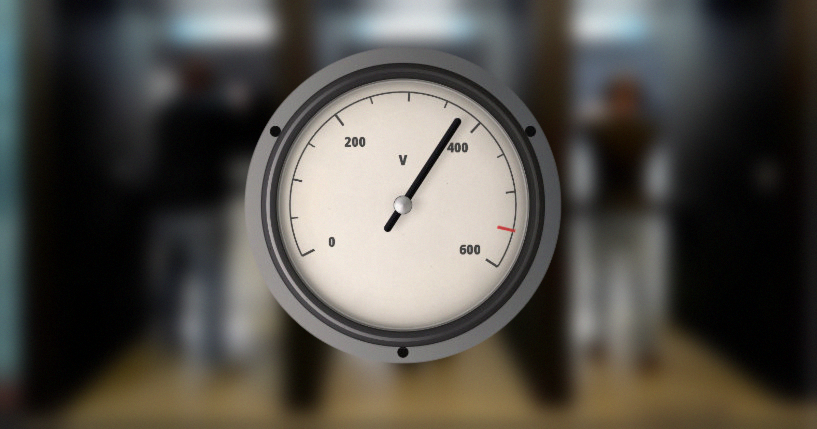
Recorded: 375,V
